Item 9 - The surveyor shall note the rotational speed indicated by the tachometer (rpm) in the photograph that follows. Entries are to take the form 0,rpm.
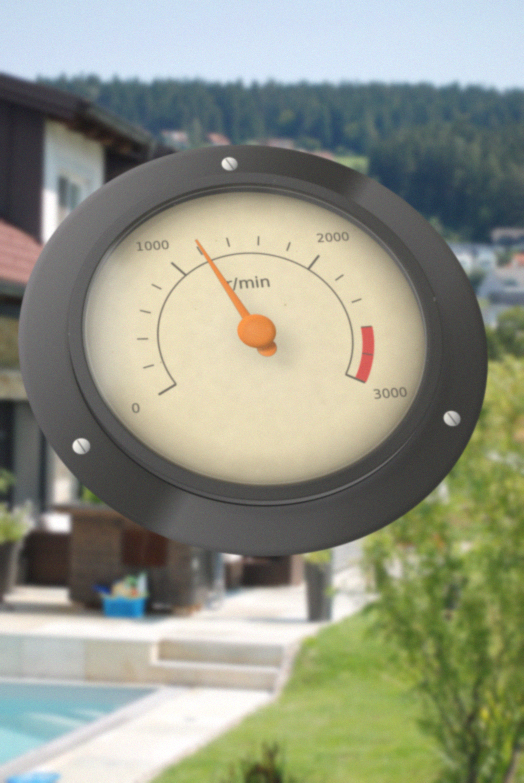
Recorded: 1200,rpm
